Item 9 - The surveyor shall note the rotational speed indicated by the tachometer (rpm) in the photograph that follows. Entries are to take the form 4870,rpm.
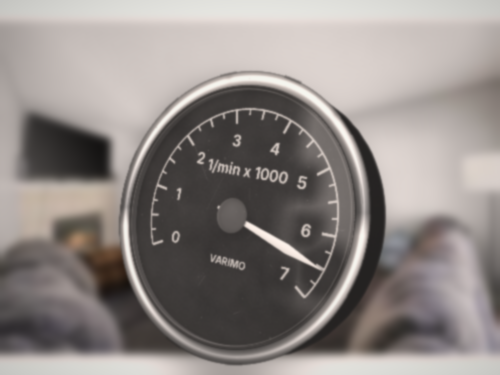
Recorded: 6500,rpm
